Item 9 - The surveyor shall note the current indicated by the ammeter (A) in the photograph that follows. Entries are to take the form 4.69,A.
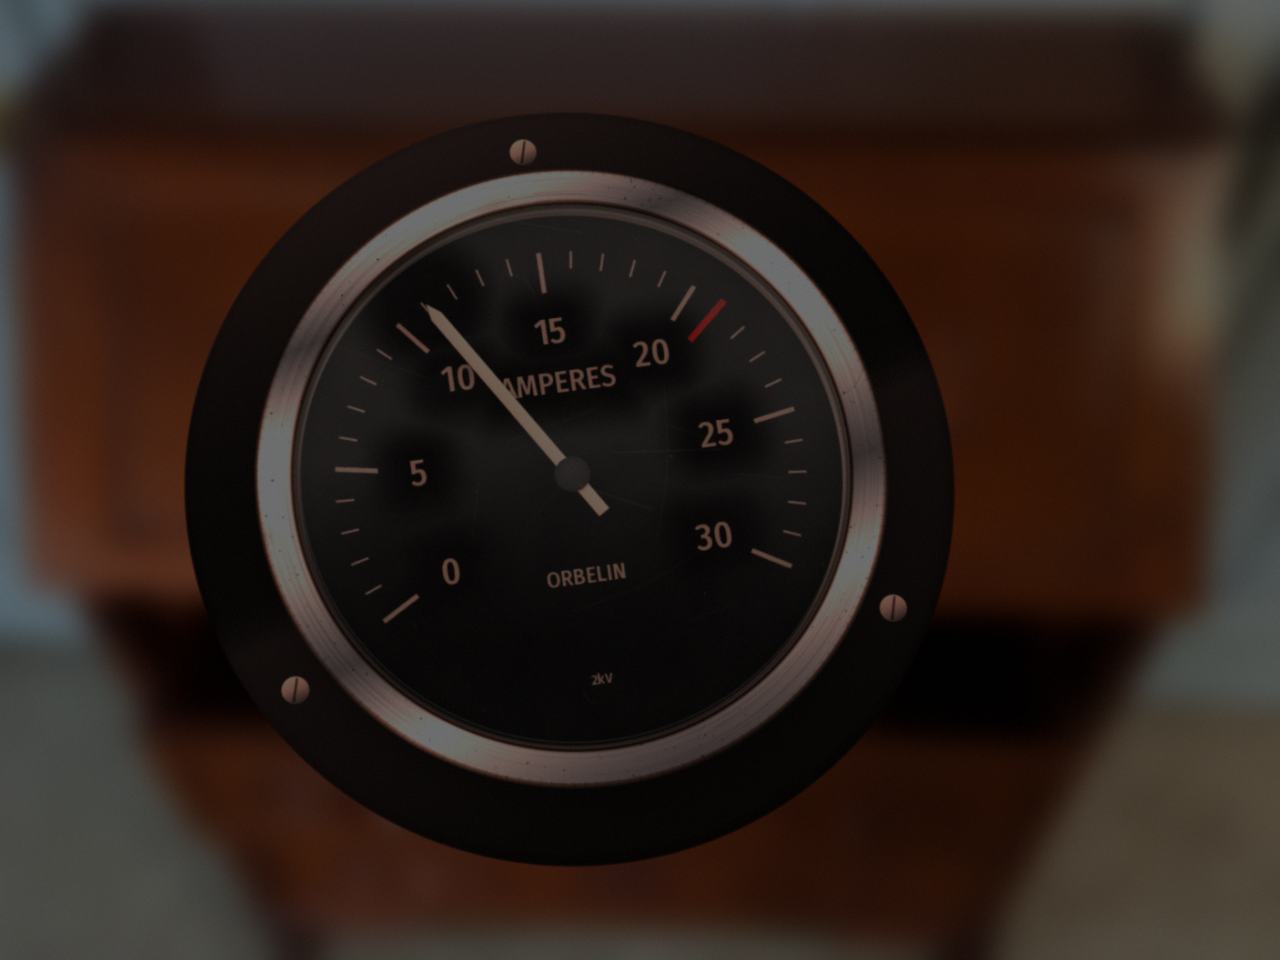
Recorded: 11,A
